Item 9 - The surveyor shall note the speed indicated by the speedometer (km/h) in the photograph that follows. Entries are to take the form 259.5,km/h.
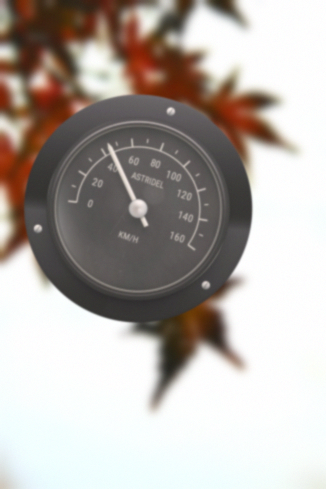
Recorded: 45,km/h
